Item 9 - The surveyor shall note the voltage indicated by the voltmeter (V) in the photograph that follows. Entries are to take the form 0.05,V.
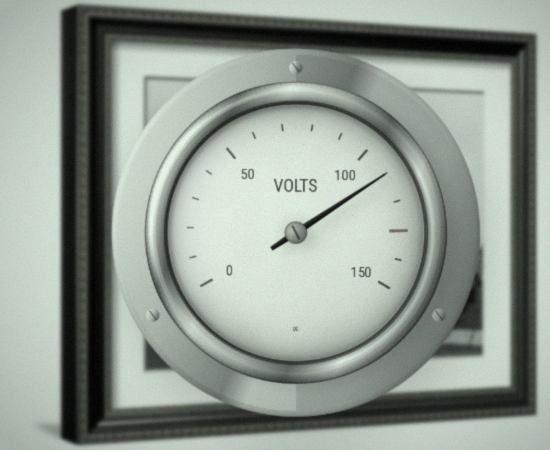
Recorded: 110,V
